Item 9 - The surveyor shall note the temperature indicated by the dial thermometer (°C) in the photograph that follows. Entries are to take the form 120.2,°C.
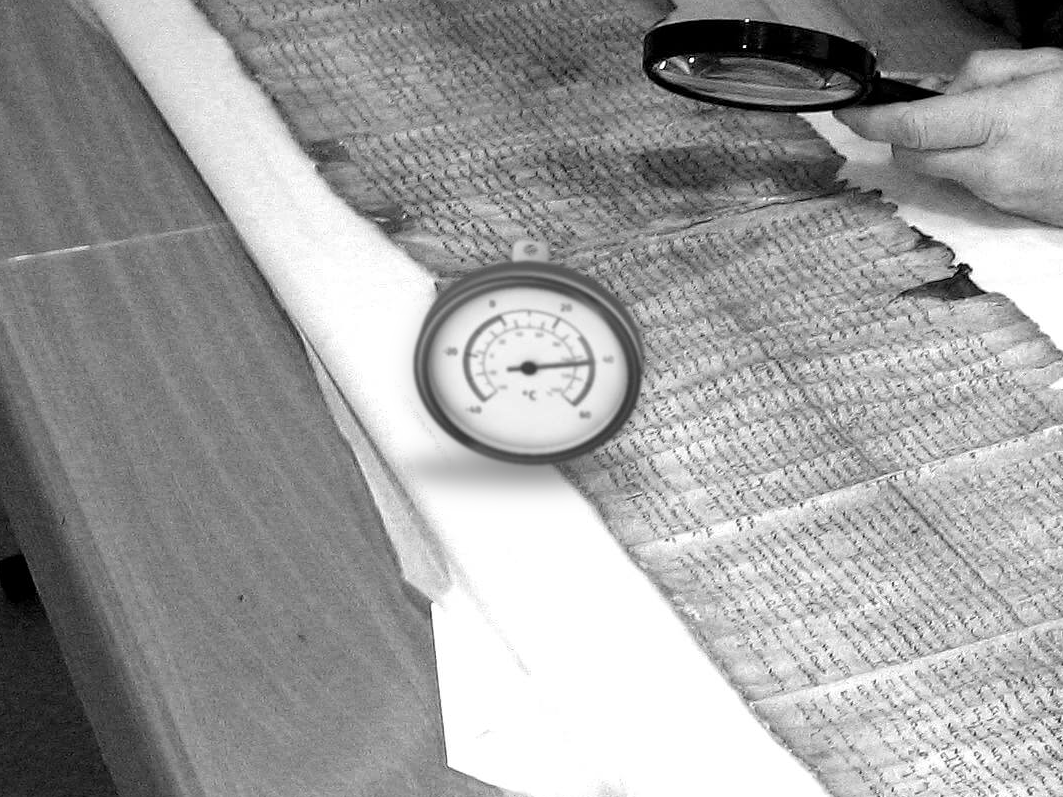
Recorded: 40,°C
